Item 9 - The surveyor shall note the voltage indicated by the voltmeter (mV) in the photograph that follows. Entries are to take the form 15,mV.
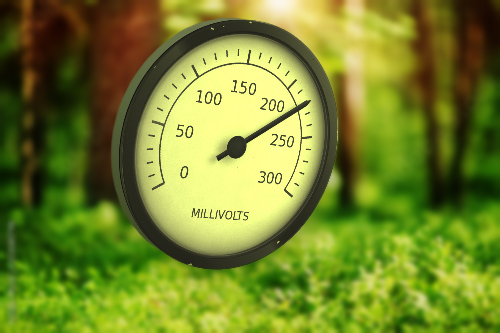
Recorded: 220,mV
